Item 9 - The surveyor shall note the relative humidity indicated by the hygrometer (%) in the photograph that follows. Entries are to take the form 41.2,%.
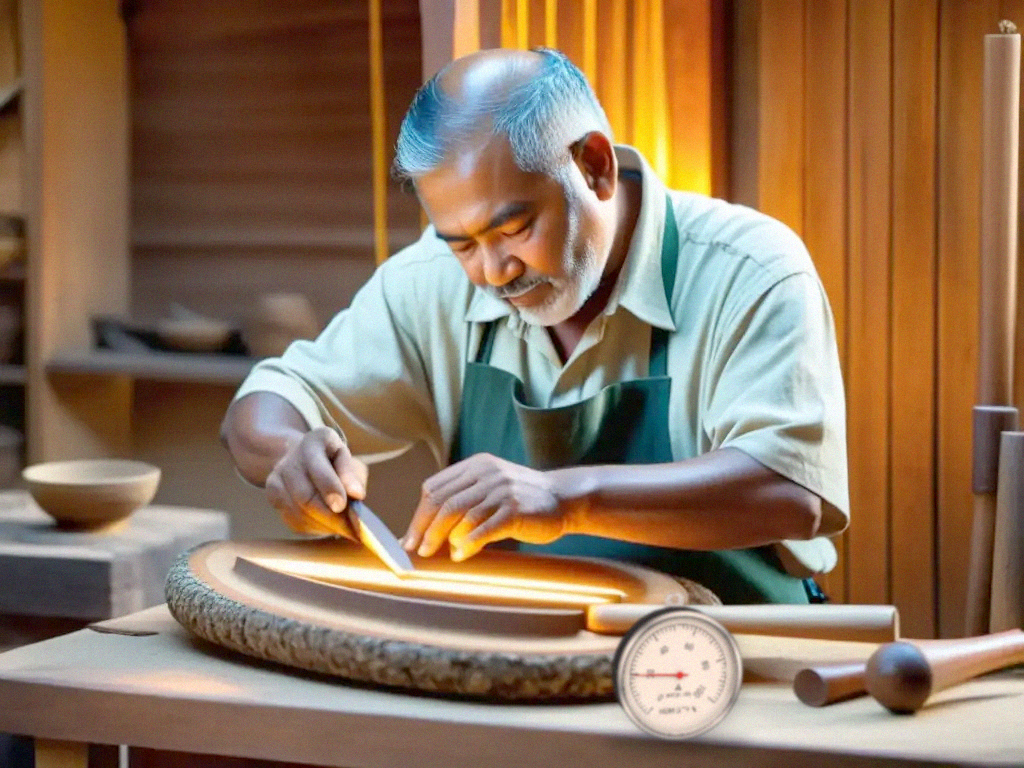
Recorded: 20,%
